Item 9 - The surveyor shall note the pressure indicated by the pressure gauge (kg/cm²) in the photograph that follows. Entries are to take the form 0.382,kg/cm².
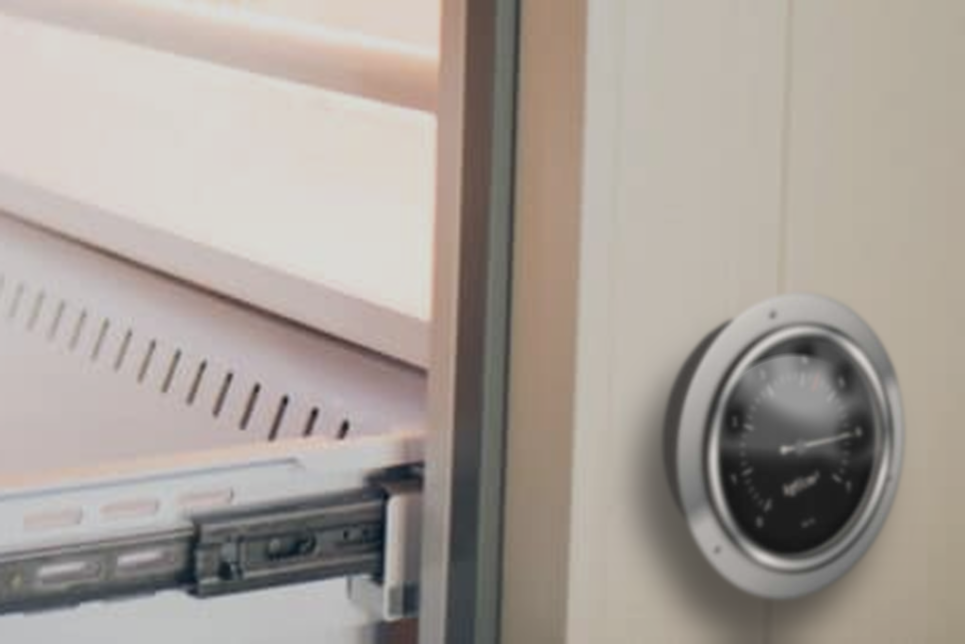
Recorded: 6,kg/cm²
